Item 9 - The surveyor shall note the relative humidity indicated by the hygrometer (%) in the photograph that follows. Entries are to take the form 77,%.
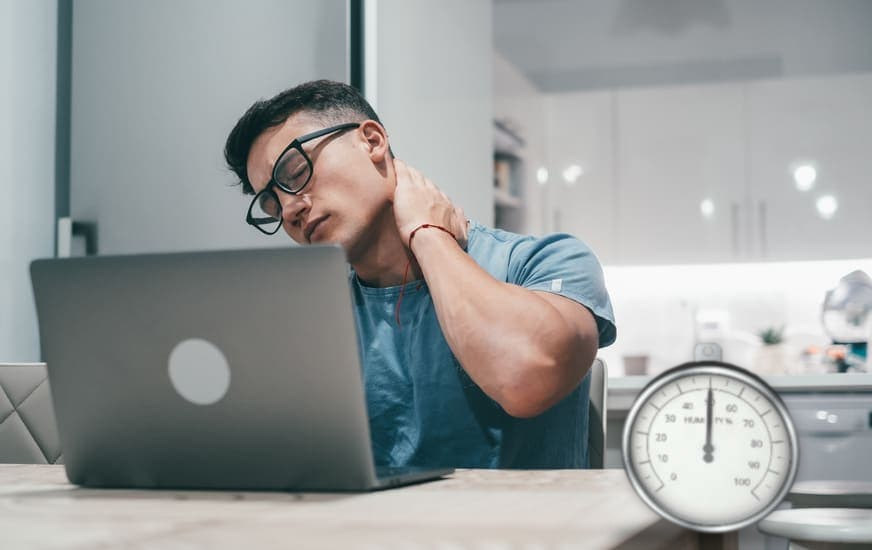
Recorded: 50,%
